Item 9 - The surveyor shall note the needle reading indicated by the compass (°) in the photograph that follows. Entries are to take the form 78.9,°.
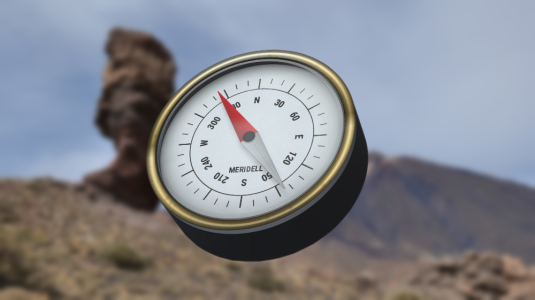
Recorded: 325,°
